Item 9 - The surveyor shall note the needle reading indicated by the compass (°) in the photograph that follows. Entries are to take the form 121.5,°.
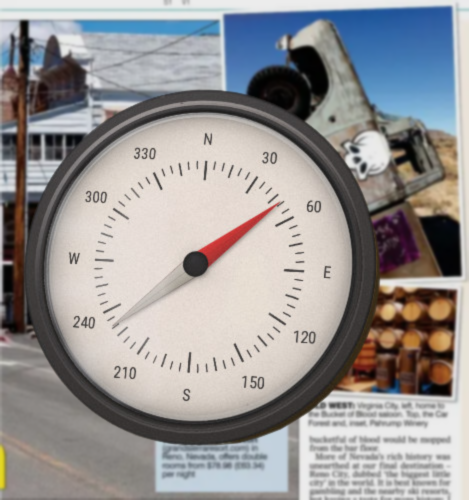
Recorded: 50,°
